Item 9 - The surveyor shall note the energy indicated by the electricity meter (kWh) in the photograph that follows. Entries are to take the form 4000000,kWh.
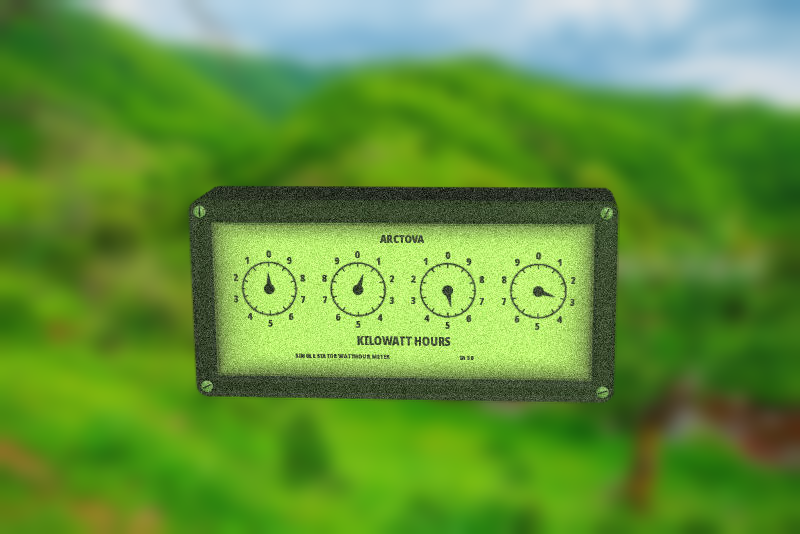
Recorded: 53,kWh
